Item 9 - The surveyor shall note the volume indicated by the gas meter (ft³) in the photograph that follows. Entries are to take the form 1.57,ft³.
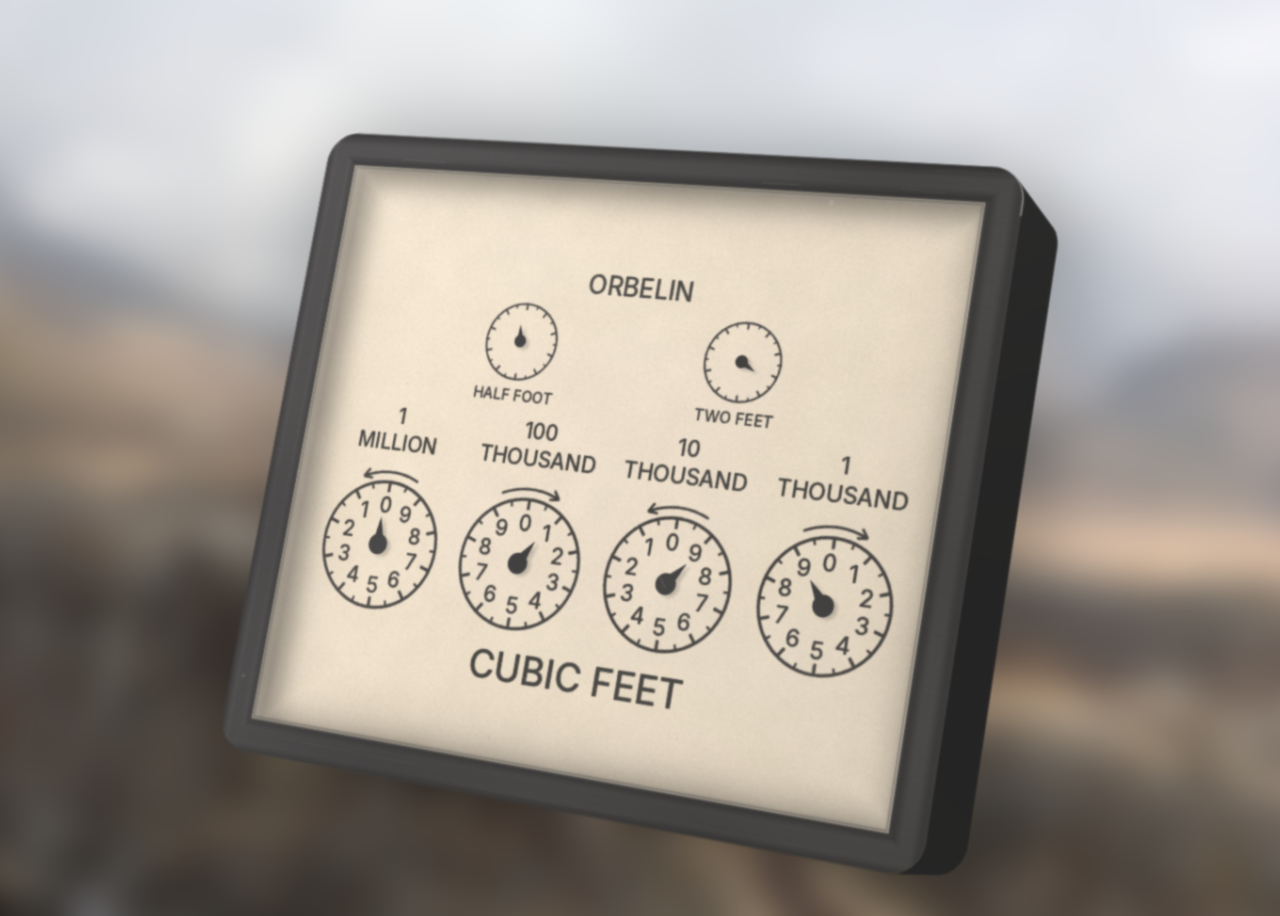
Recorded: 8900,ft³
